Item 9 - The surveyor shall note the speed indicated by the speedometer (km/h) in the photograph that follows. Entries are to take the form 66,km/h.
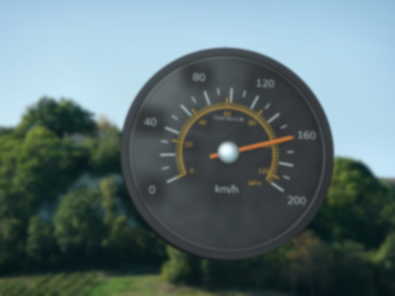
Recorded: 160,km/h
